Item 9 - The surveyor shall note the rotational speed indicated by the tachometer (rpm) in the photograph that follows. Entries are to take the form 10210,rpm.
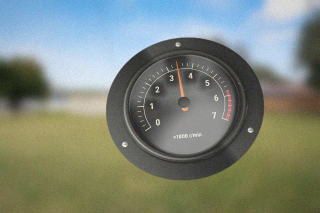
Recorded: 3400,rpm
